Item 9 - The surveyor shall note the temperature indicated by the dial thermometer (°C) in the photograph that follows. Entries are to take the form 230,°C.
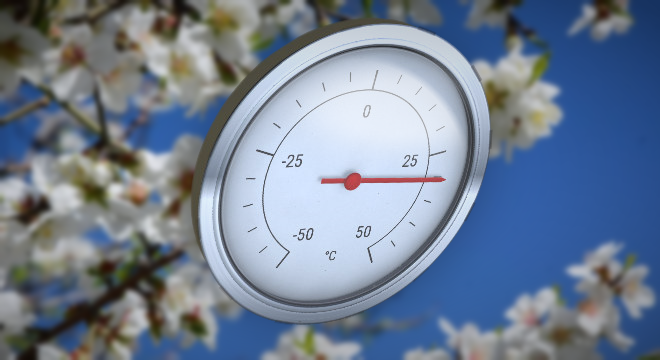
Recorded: 30,°C
